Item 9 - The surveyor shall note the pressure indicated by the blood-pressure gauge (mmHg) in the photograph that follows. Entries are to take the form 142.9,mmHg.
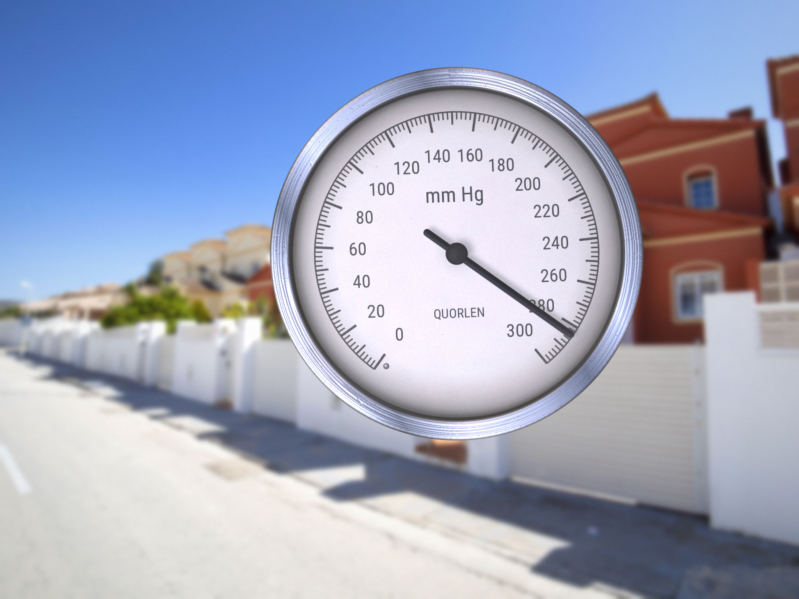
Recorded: 284,mmHg
